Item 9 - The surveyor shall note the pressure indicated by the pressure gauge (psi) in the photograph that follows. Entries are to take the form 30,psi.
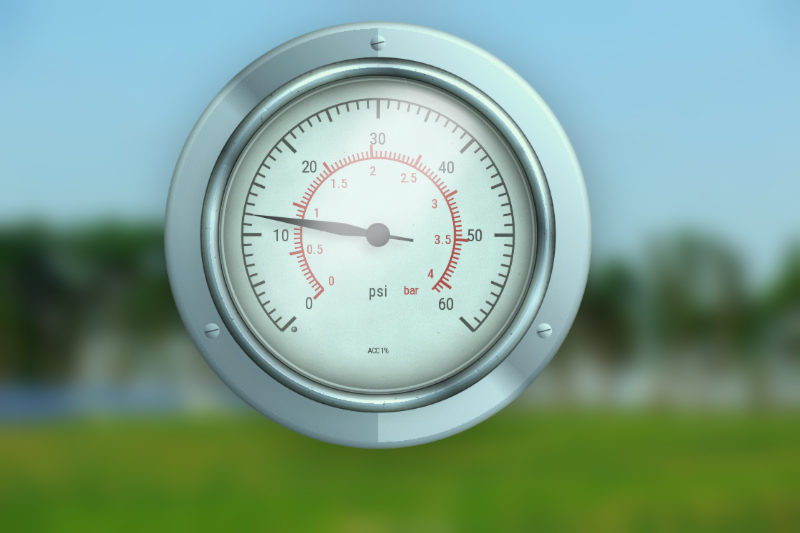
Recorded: 12,psi
